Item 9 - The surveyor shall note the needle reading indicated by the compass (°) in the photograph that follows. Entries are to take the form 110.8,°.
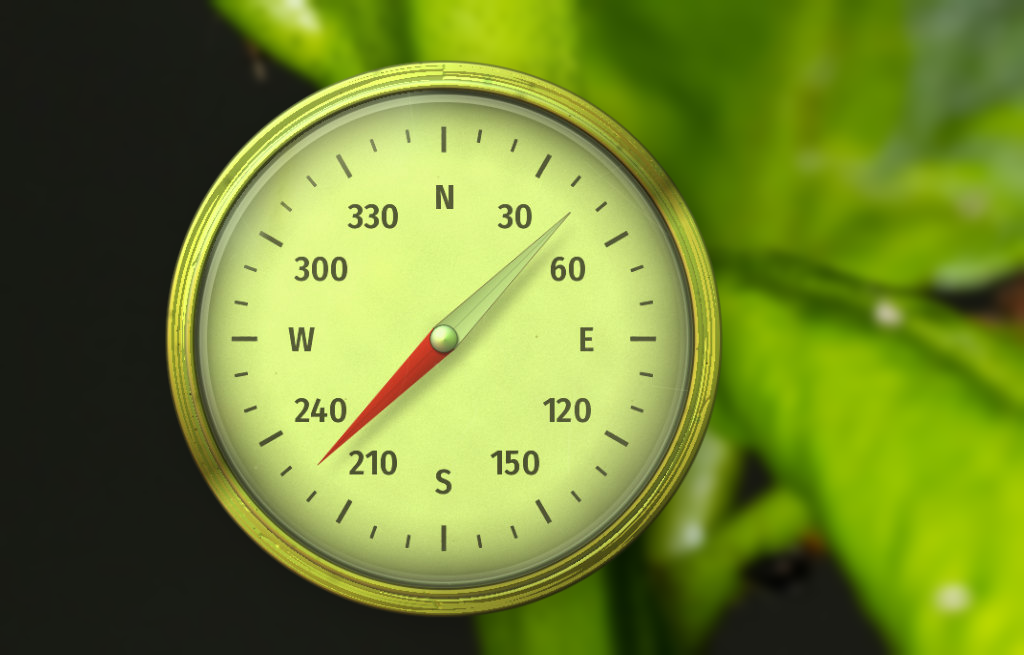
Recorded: 225,°
